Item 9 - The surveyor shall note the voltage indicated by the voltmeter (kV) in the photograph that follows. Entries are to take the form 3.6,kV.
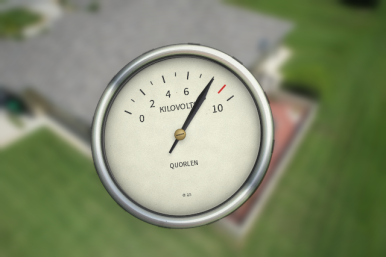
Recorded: 8,kV
